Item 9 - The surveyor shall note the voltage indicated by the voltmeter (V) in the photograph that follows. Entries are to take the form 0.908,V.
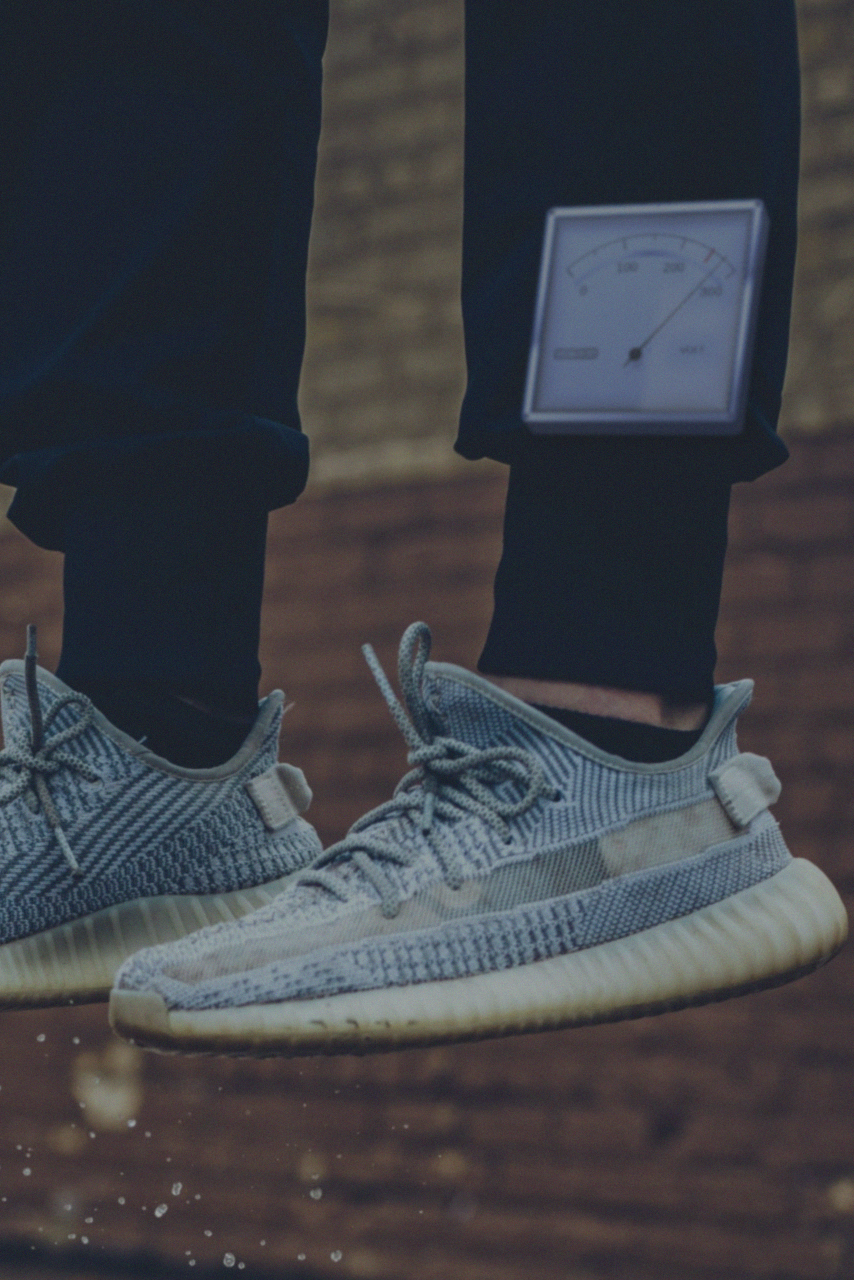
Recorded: 275,V
